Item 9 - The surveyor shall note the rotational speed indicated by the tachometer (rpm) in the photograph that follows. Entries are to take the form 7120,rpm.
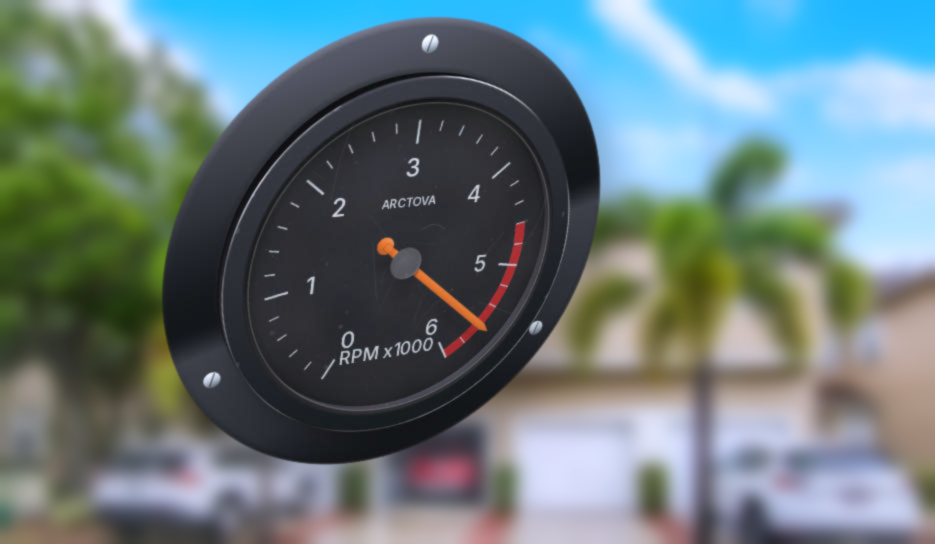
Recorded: 5600,rpm
